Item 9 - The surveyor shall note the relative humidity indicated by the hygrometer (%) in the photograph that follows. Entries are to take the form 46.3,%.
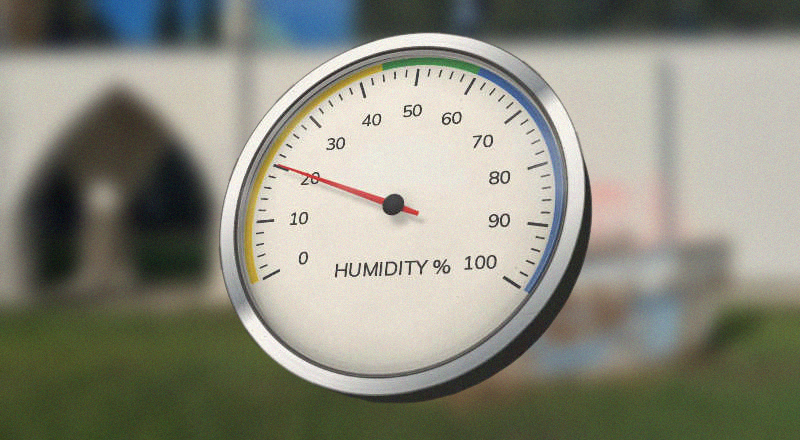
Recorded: 20,%
